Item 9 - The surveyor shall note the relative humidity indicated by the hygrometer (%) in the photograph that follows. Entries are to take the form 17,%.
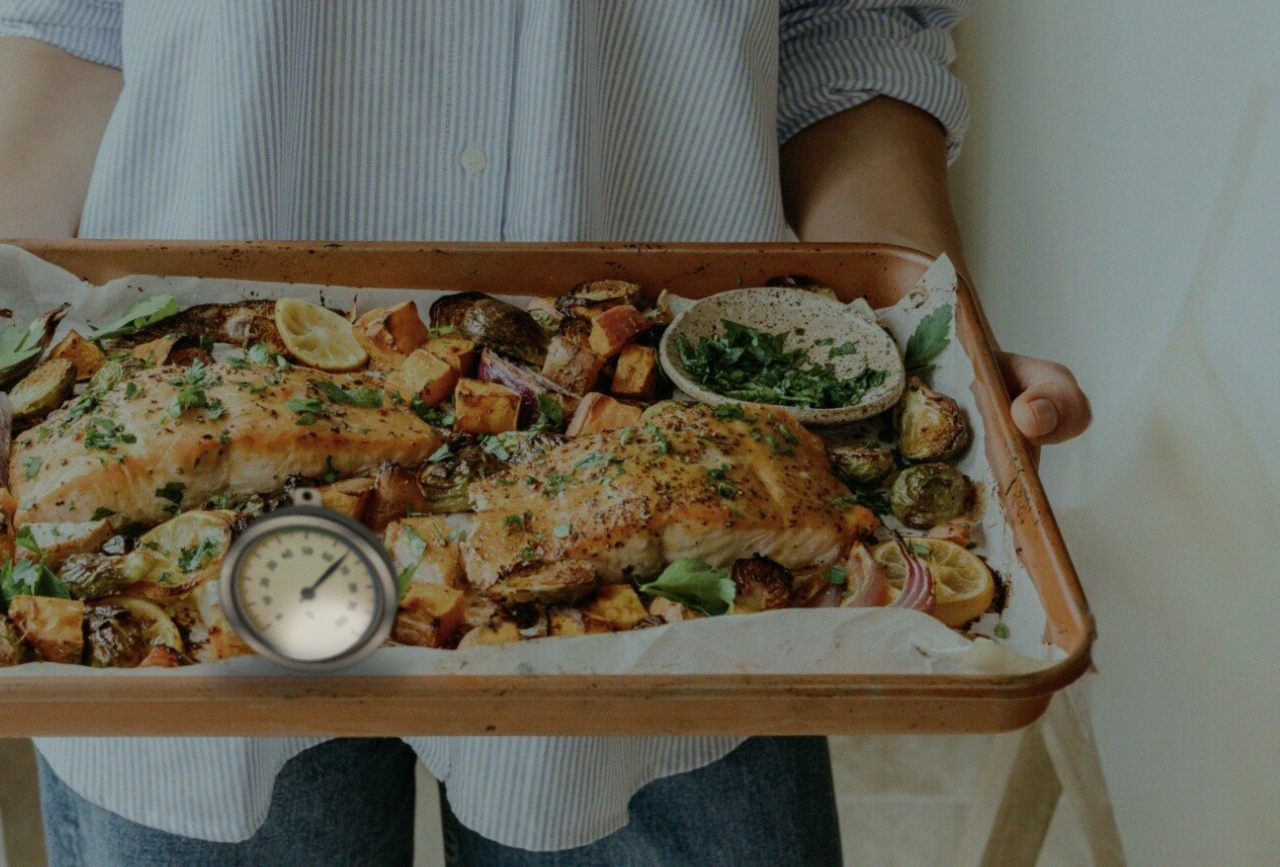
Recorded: 65,%
